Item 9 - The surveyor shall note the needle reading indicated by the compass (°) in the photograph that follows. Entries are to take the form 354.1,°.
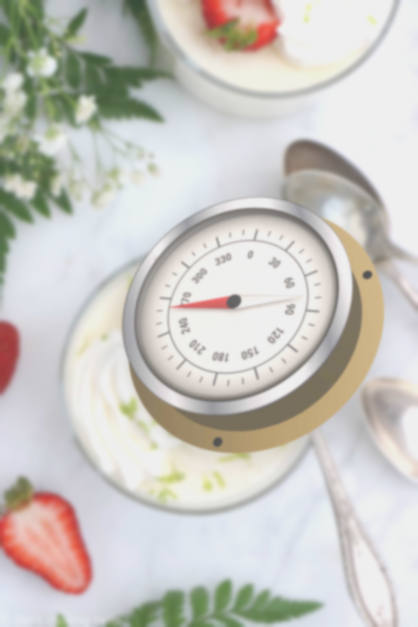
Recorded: 260,°
